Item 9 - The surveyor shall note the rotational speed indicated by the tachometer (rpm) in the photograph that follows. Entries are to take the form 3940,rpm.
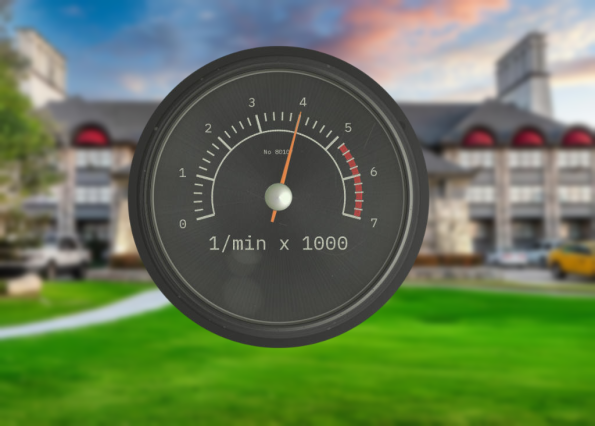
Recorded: 4000,rpm
